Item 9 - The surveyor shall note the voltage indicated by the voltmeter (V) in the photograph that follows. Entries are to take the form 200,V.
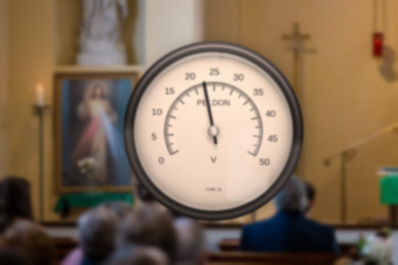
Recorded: 22.5,V
